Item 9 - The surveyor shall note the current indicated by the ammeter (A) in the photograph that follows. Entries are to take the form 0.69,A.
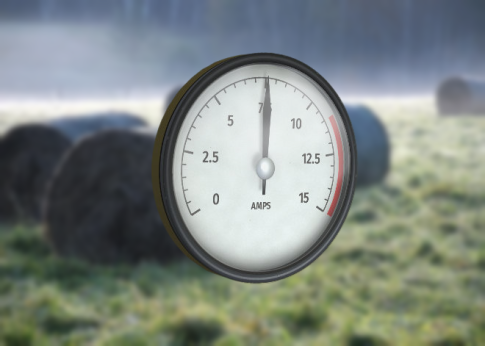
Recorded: 7.5,A
